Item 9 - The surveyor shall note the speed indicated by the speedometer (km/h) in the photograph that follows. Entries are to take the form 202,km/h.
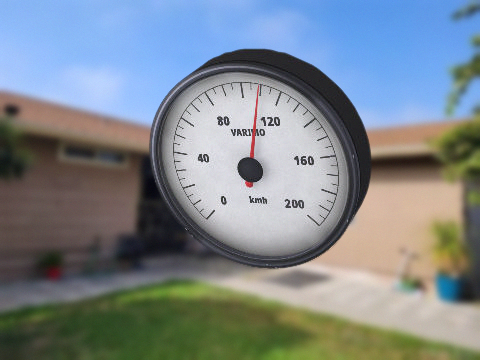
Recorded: 110,km/h
